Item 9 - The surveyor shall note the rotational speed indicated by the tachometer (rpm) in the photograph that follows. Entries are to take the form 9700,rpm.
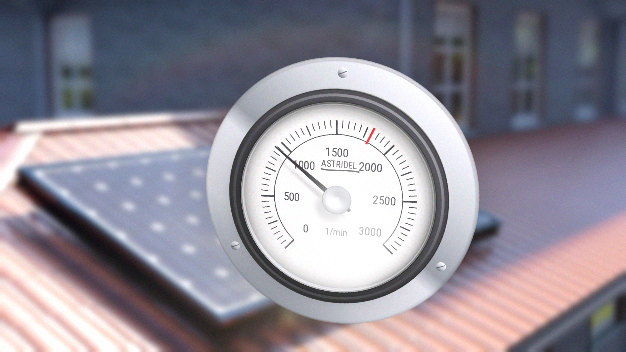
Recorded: 950,rpm
